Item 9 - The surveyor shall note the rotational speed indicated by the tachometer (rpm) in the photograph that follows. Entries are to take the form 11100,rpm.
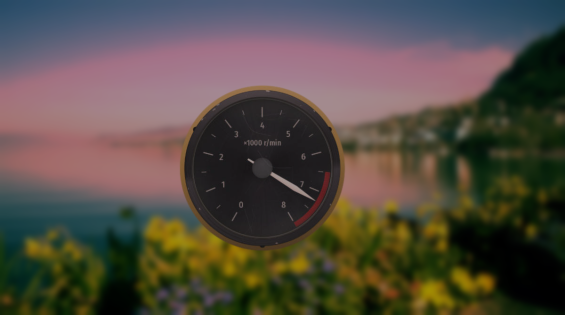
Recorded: 7250,rpm
